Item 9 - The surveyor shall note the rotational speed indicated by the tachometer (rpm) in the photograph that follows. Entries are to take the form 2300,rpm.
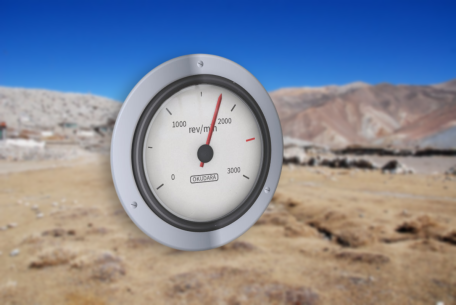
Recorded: 1750,rpm
